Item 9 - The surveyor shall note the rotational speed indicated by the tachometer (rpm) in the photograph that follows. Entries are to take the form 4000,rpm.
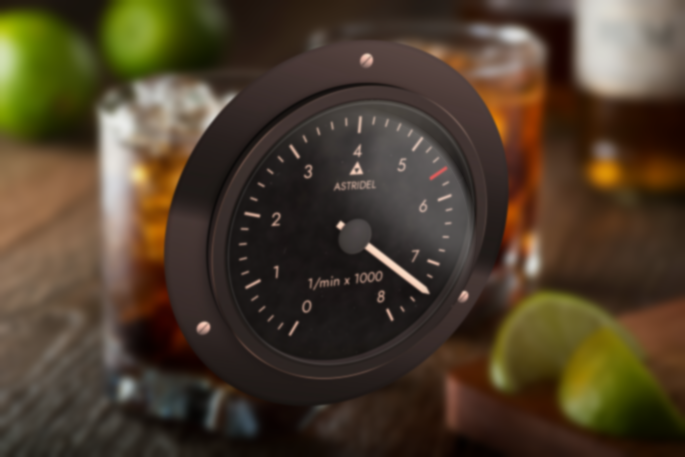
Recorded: 7400,rpm
